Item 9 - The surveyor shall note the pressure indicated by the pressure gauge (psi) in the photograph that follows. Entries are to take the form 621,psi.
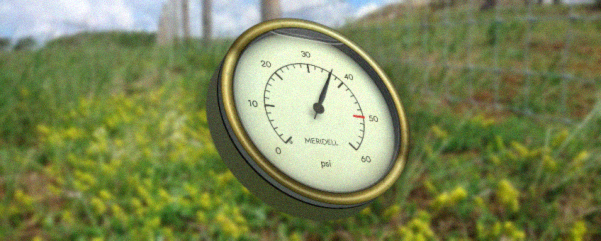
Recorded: 36,psi
